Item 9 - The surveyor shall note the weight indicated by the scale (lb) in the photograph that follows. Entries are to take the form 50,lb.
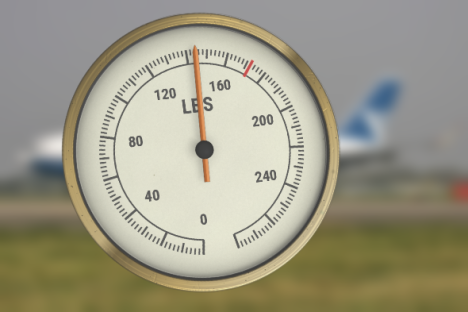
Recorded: 144,lb
